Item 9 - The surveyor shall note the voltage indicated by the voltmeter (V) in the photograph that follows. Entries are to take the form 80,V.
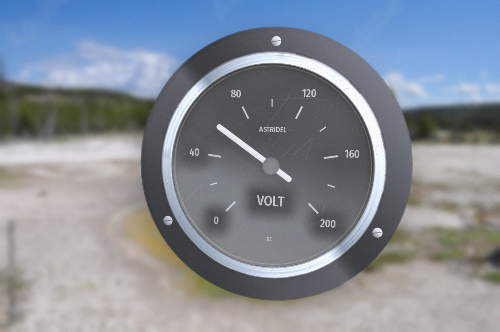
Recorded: 60,V
